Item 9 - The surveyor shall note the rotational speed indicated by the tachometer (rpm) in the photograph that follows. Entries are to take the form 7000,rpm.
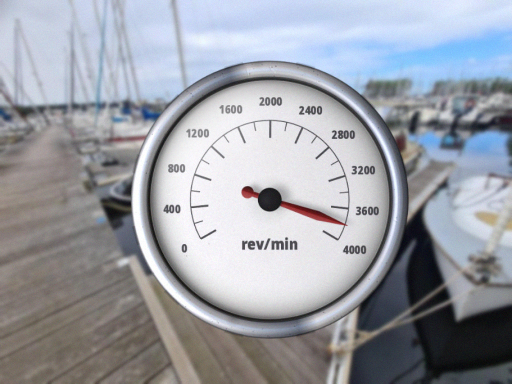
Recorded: 3800,rpm
